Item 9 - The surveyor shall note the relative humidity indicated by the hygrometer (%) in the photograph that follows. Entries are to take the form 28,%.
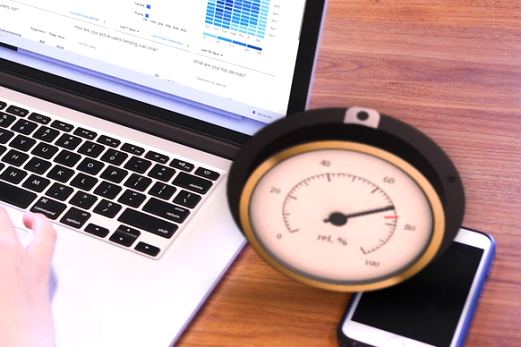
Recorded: 70,%
